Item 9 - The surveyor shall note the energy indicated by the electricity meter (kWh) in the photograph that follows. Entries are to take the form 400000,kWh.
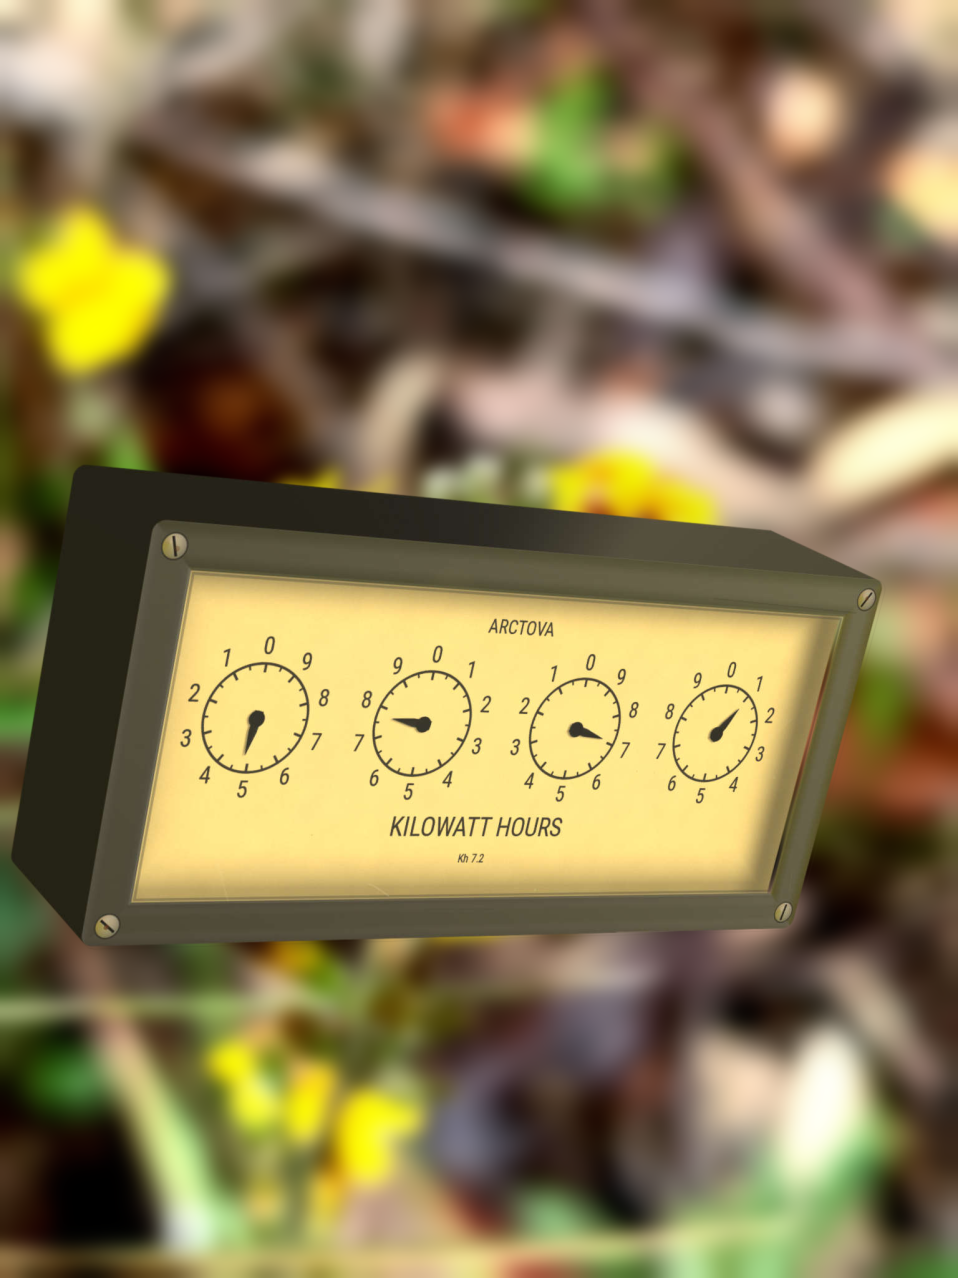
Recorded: 4771,kWh
